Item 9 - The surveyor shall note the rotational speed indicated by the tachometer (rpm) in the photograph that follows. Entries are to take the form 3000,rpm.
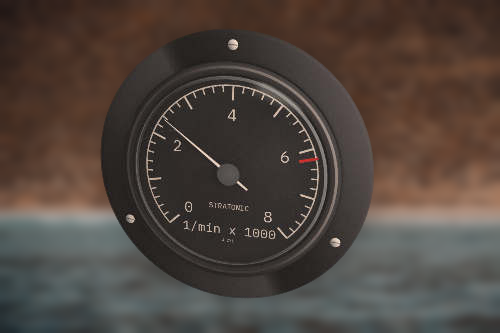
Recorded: 2400,rpm
